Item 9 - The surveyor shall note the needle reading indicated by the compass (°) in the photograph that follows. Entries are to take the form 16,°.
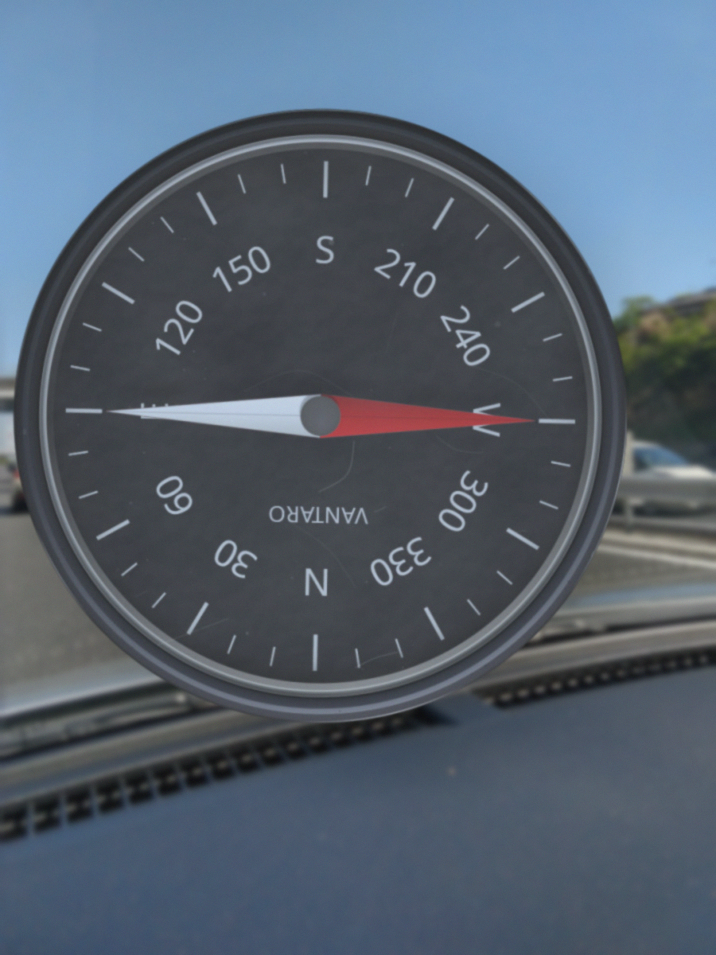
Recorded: 270,°
